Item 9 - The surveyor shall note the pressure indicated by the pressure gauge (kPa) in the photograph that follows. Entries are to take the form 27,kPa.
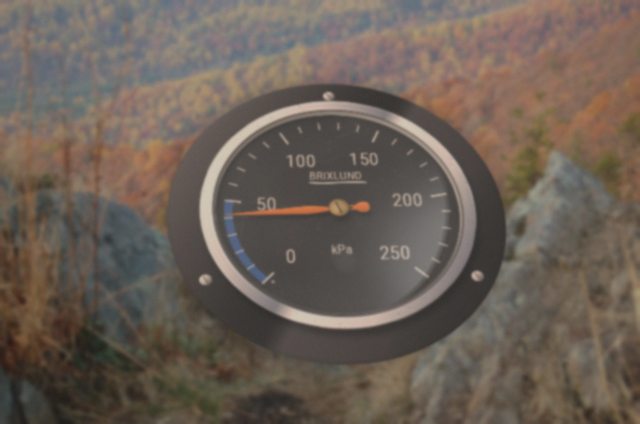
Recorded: 40,kPa
